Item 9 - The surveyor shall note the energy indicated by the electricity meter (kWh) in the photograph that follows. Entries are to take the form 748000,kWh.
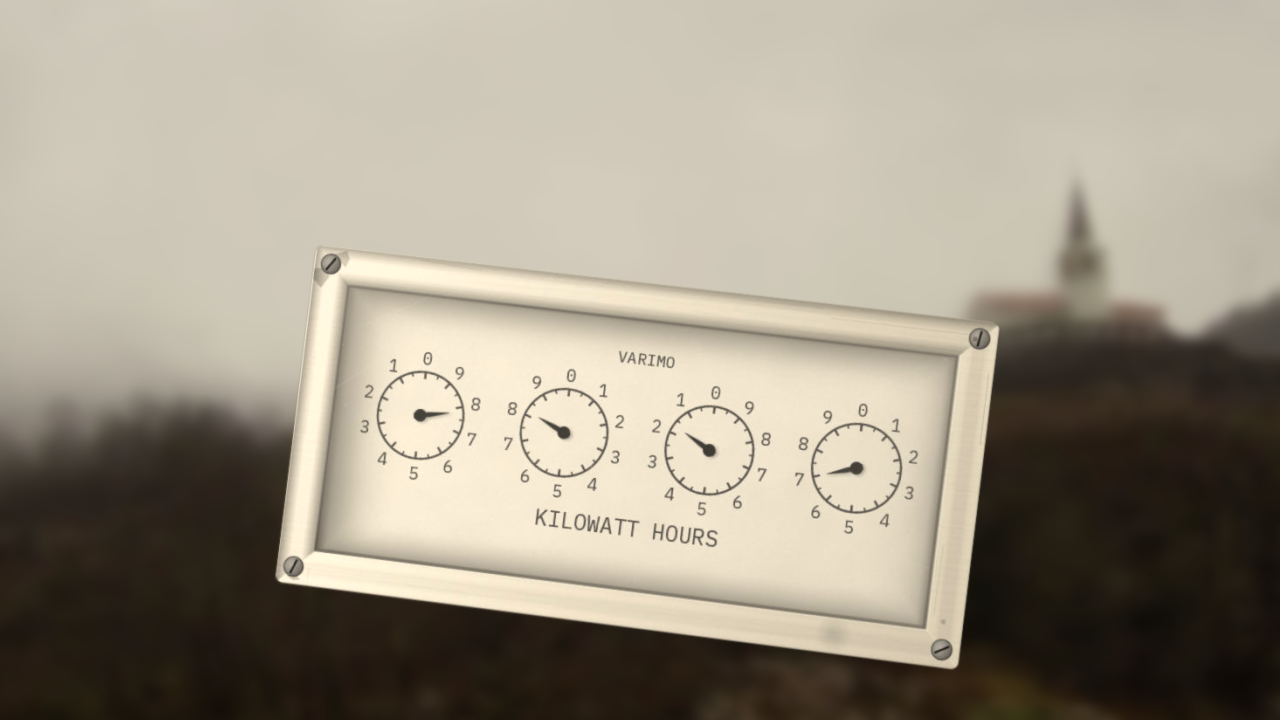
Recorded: 7817,kWh
